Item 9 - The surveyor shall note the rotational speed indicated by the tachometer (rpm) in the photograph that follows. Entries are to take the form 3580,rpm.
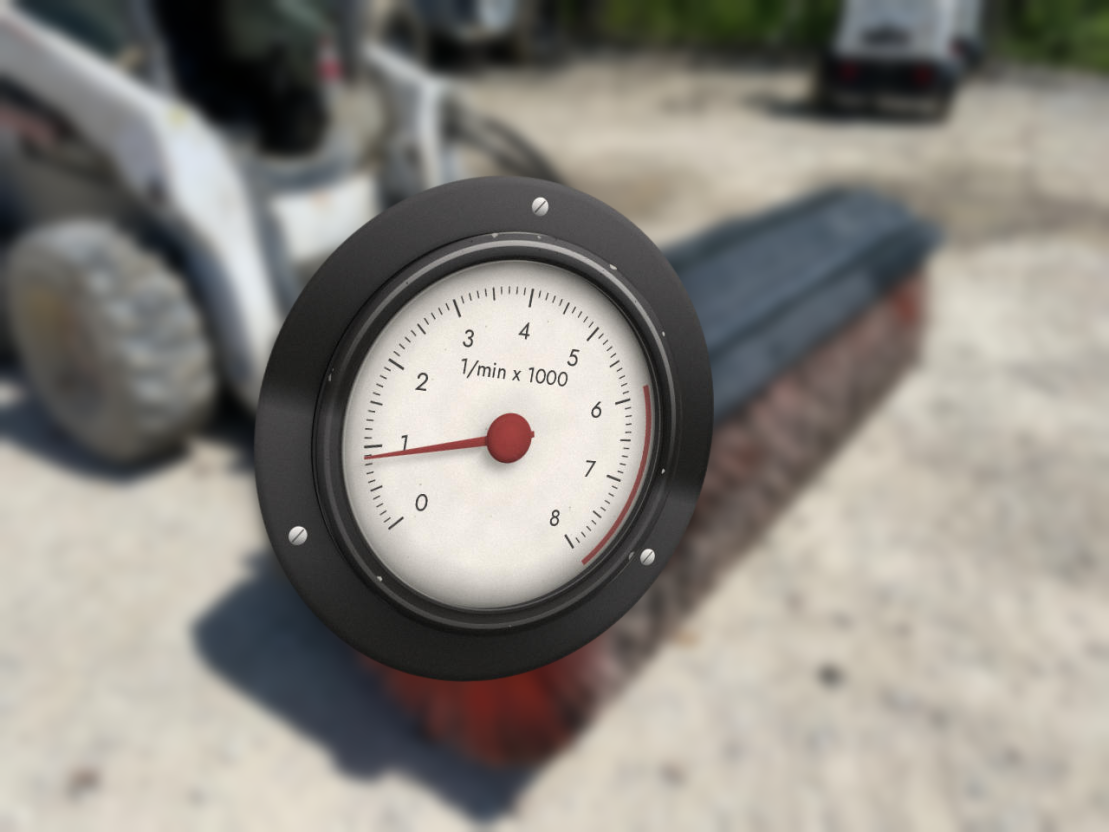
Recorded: 900,rpm
